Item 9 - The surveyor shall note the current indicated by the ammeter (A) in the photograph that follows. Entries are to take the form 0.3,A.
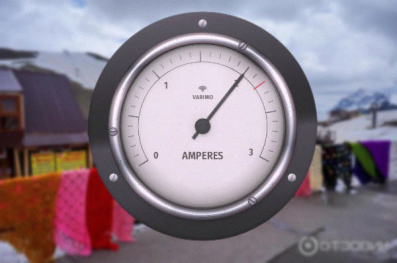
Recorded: 2,A
